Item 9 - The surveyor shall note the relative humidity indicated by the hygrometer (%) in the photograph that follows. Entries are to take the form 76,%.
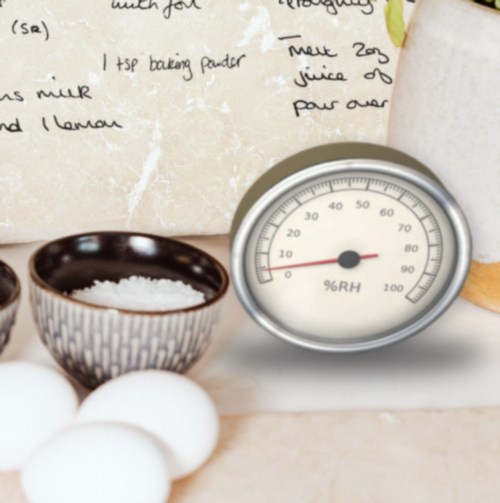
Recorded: 5,%
